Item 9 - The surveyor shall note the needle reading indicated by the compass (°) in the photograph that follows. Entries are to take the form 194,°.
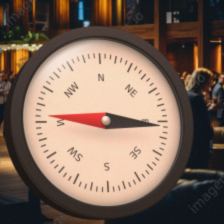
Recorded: 275,°
